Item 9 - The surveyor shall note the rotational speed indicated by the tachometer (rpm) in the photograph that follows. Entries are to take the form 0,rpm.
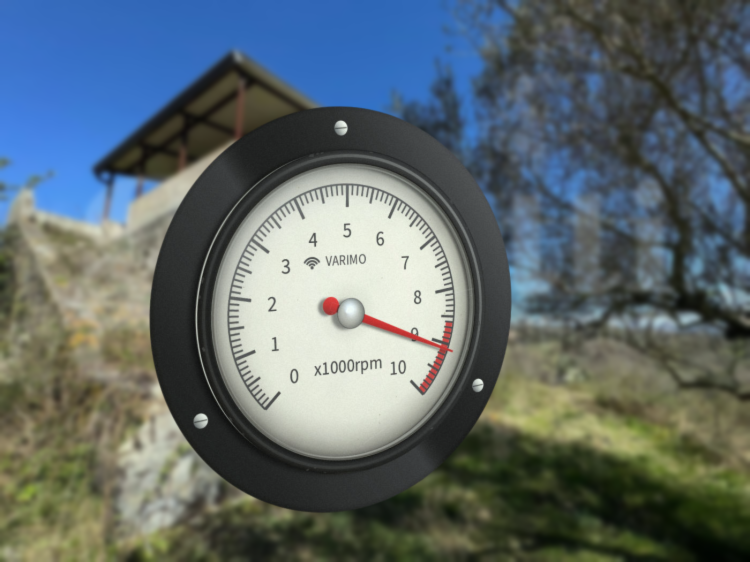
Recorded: 9100,rpm
